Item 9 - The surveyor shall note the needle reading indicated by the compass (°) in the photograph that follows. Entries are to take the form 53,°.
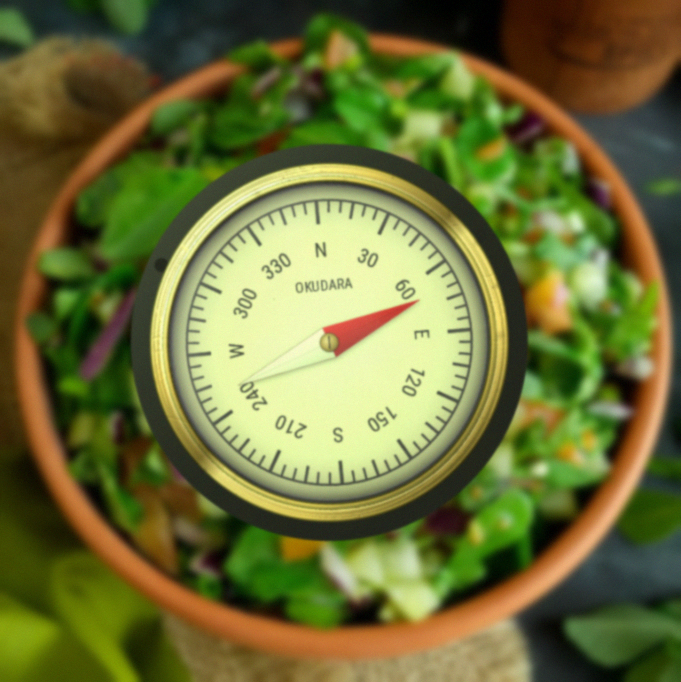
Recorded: 70,°
